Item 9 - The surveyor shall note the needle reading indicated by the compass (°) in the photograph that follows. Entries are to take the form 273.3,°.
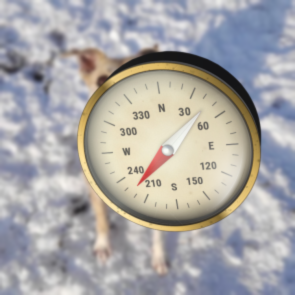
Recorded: 225,°
